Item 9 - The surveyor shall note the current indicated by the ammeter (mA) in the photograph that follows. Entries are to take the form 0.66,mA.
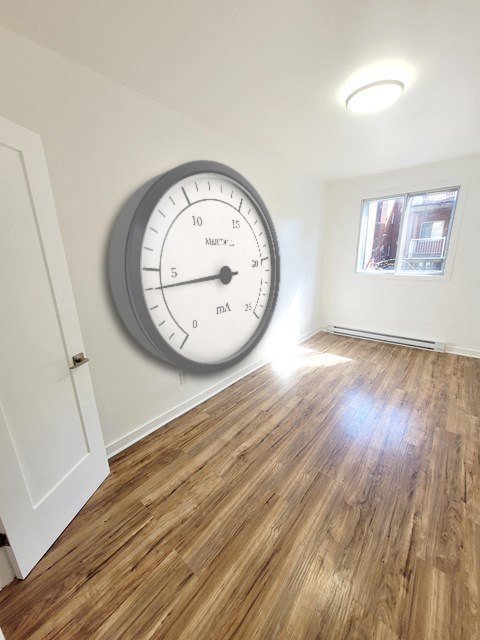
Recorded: 4,mA
